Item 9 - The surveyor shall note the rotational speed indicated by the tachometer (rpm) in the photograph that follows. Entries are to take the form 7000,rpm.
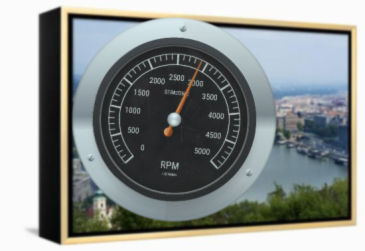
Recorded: 2900,rpm
